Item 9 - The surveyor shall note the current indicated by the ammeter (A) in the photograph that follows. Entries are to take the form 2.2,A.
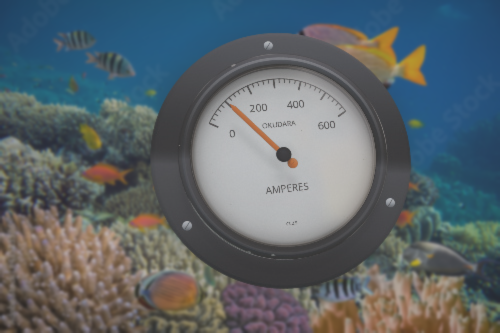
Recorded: 100,A
